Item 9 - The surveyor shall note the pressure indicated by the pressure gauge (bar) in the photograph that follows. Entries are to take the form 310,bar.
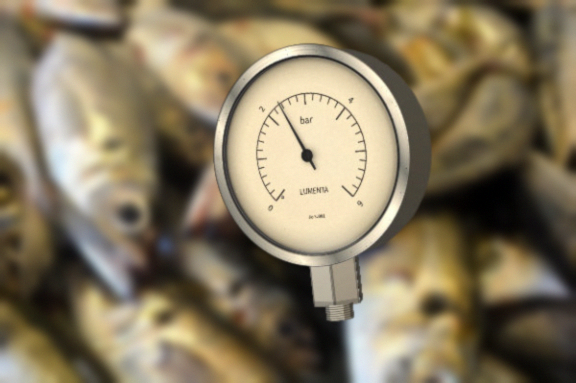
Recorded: 2.4,bar
